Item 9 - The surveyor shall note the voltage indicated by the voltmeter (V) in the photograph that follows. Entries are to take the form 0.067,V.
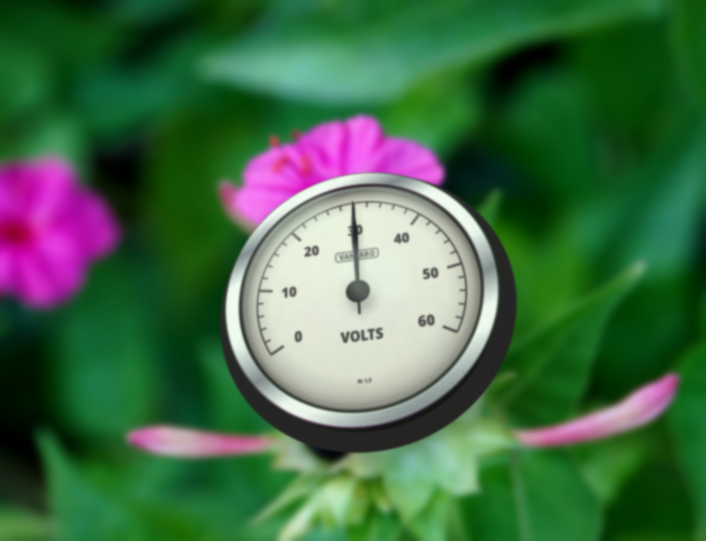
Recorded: 30,V
